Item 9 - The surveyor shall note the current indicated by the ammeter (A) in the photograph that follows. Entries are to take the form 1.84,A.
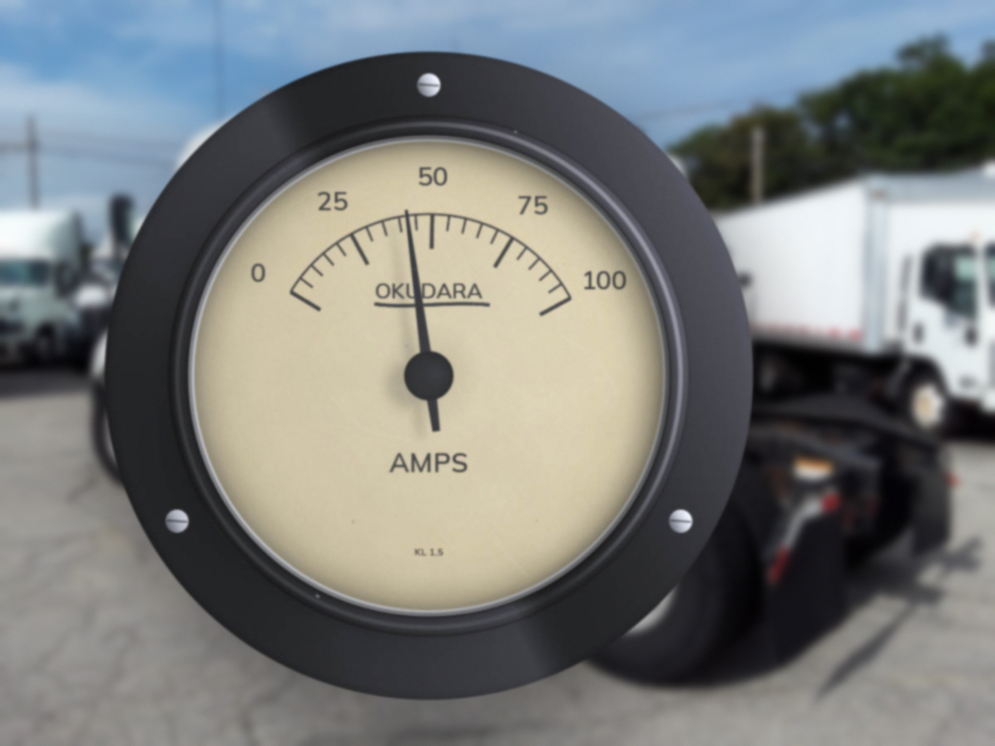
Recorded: 42.5,A
